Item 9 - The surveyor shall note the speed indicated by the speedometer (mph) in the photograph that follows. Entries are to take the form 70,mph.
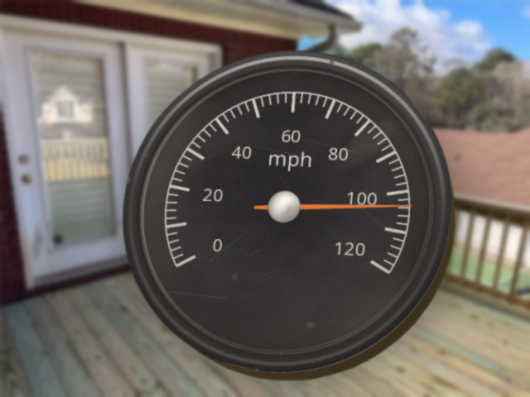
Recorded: 104,mph
